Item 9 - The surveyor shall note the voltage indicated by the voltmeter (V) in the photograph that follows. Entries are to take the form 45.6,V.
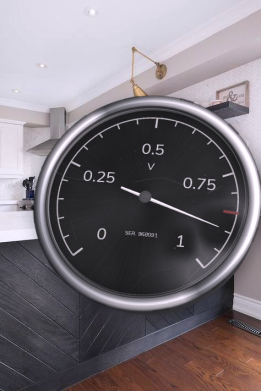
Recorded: 0.9,V
